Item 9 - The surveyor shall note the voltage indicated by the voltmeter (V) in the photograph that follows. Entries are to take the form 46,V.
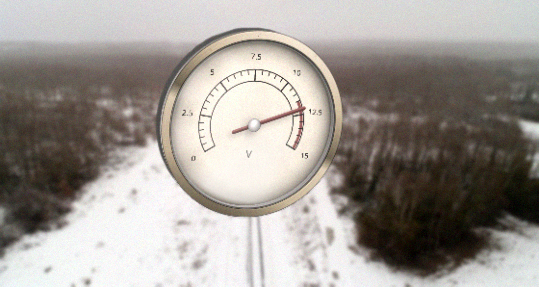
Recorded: 12,V
